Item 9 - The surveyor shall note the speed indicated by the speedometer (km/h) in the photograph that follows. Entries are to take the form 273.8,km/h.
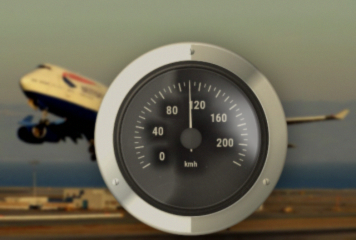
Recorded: 110,km/h
